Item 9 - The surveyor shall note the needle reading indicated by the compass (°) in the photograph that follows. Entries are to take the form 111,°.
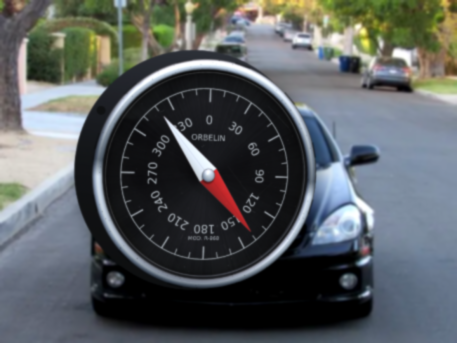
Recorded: 140,°
